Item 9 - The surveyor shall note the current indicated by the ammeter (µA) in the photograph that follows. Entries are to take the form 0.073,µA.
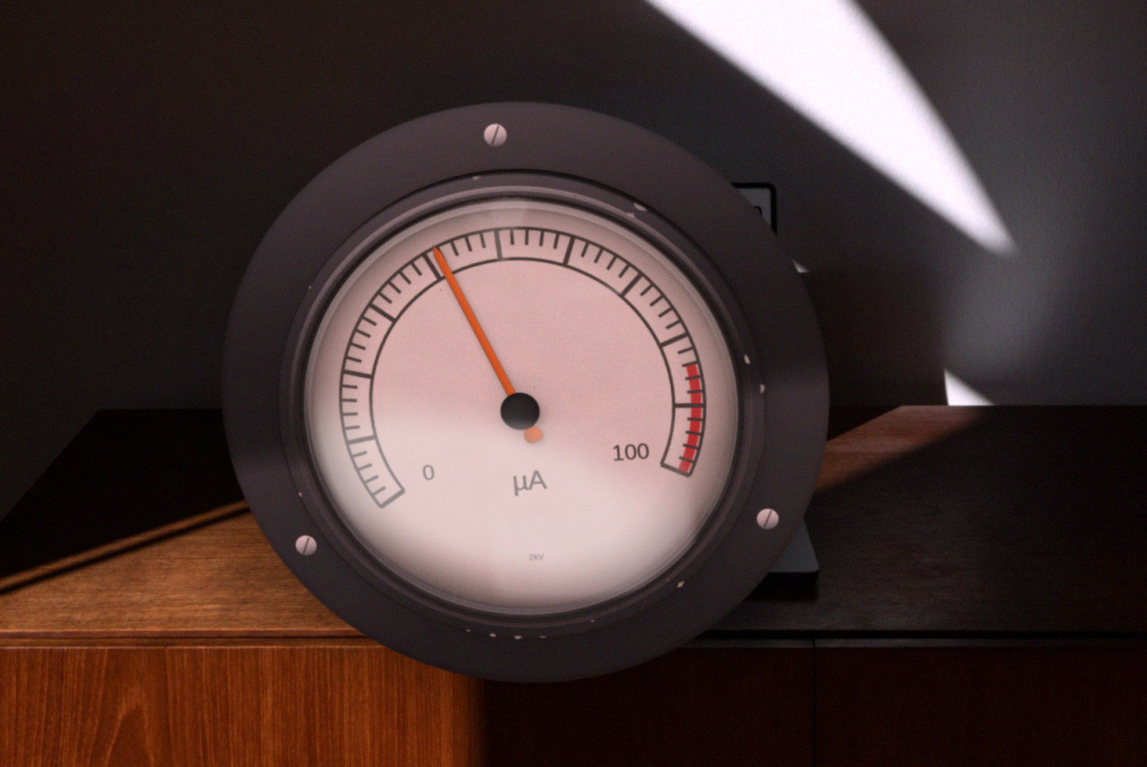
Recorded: 42,µA
